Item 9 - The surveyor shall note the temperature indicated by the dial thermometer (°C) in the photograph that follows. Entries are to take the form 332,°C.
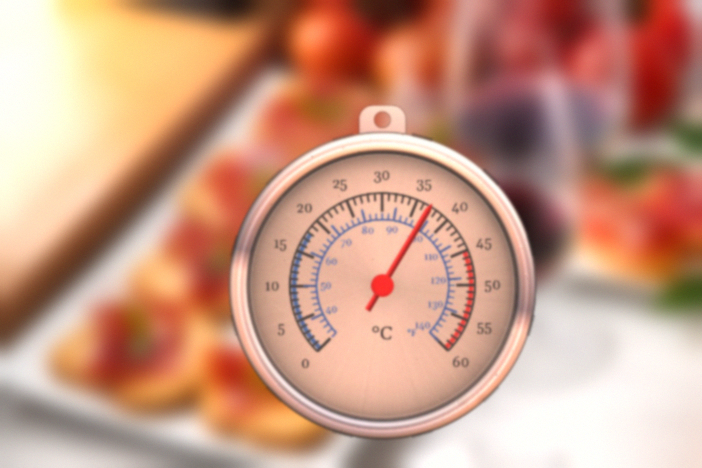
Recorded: 37,°C
